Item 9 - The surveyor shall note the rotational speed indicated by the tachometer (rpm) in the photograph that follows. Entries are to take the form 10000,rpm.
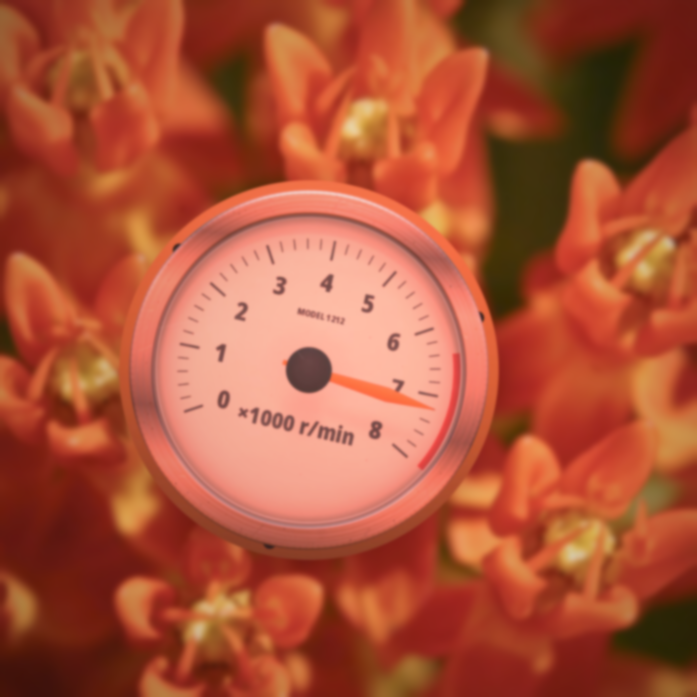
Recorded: 7200,rpm
